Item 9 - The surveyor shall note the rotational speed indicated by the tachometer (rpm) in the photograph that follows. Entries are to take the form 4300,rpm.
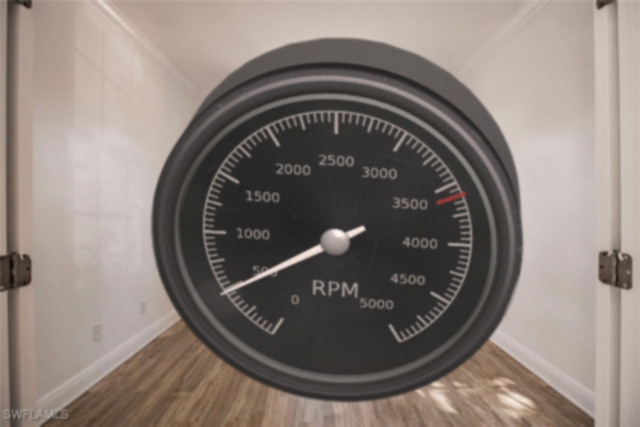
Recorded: 500,rpm
